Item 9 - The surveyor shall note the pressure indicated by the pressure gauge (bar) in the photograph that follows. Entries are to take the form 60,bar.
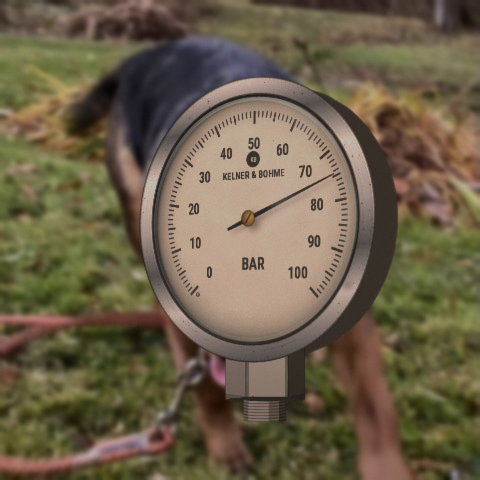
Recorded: 75,bar
